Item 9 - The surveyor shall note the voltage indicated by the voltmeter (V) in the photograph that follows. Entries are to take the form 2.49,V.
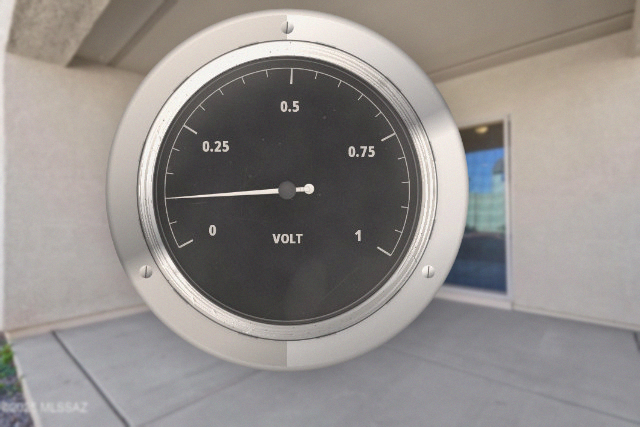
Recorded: 0.1,V
